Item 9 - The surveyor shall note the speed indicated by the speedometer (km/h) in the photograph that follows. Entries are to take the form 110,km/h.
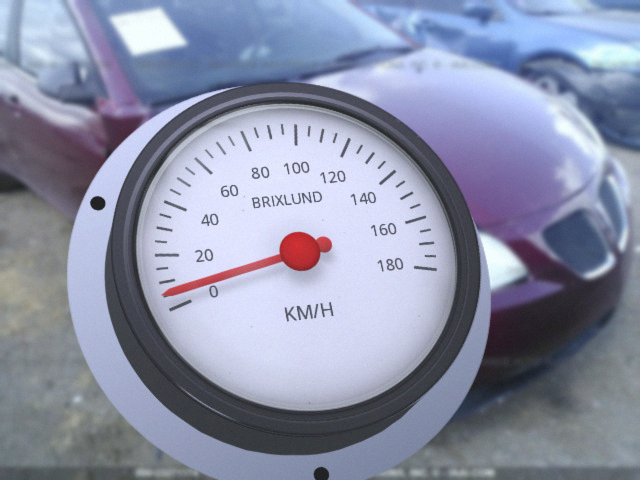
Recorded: 5,km/h
